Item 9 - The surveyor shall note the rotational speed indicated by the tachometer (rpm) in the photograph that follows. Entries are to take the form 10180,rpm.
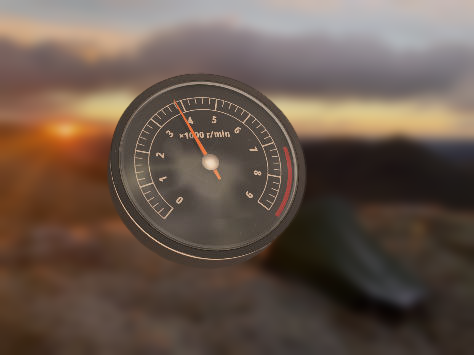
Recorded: 3800,rpm
